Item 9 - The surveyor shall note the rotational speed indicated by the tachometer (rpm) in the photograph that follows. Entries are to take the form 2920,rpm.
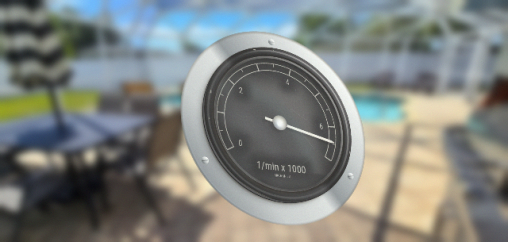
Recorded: 6500,rpm
